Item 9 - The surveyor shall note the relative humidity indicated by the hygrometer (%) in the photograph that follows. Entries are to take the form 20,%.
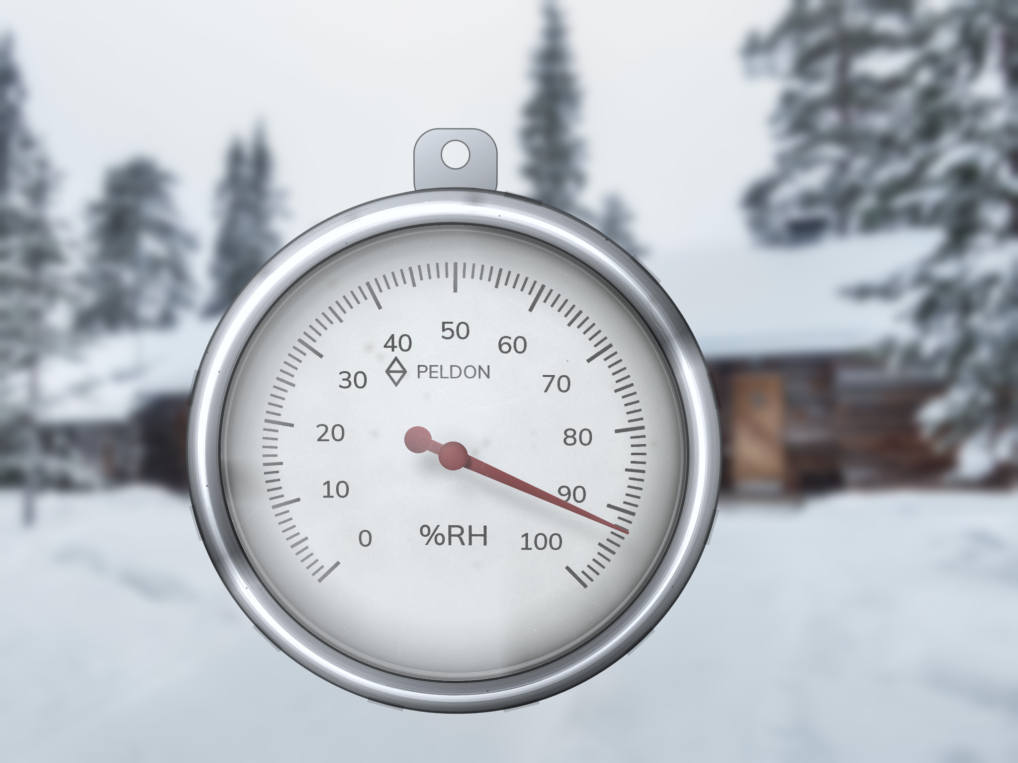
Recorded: 92,%
